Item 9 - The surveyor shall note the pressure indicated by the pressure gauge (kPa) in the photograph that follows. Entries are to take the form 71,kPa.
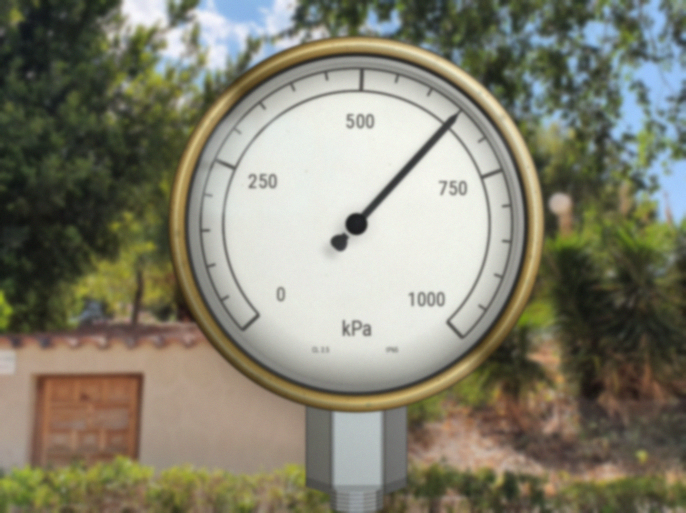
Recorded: 650,kPa
